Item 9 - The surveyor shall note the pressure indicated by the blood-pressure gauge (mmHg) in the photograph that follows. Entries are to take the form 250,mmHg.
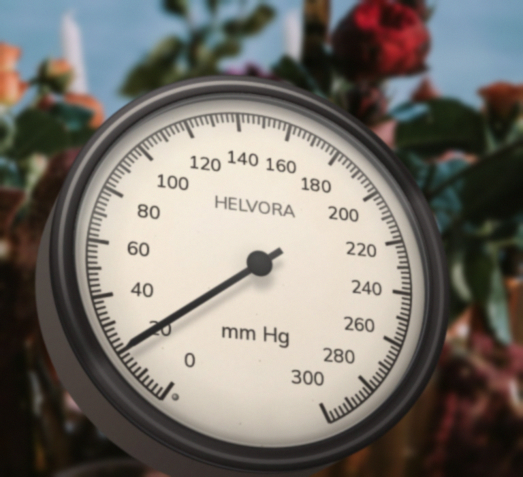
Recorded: 20,mmHg
